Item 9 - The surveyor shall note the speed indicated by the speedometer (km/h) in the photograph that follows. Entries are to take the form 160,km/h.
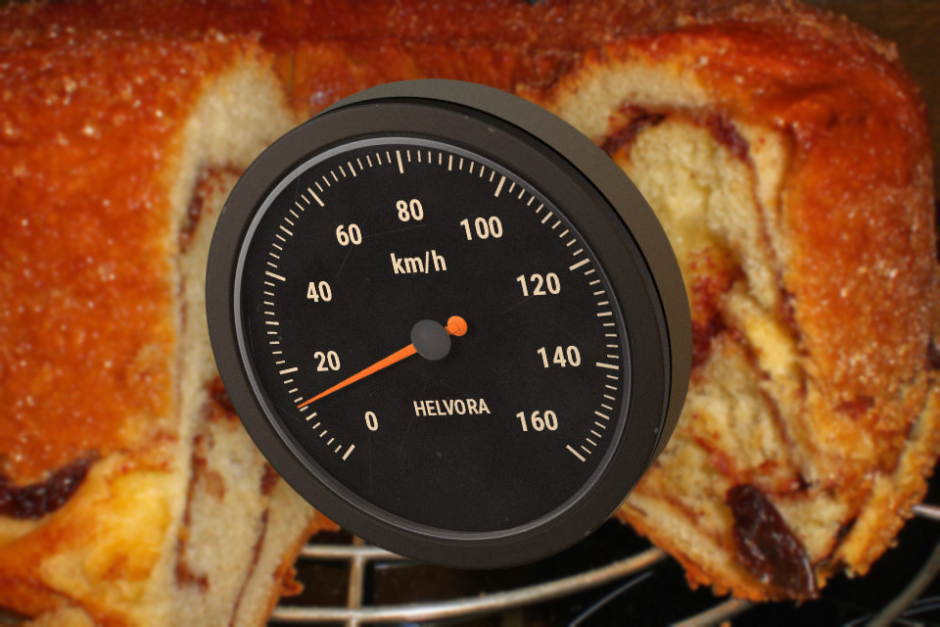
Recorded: 13,km/h
